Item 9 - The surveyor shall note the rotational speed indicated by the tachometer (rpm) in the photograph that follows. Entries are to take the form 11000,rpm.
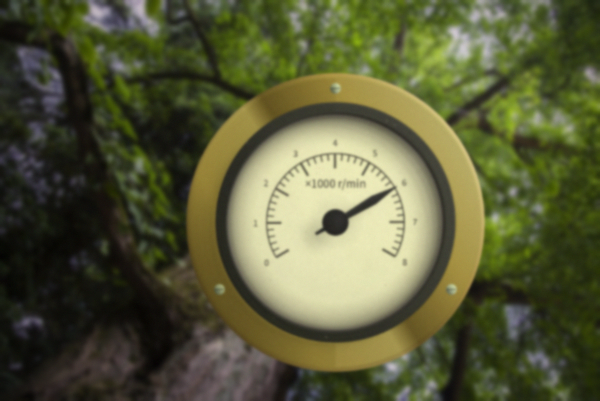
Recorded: 6000,rpm
